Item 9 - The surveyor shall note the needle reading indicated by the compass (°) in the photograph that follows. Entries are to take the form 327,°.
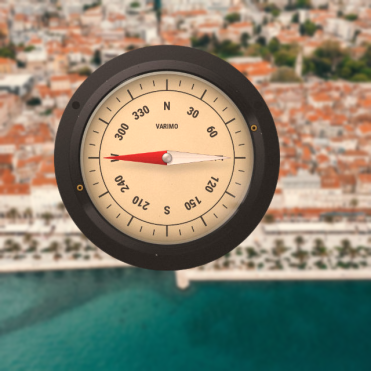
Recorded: 270,°
